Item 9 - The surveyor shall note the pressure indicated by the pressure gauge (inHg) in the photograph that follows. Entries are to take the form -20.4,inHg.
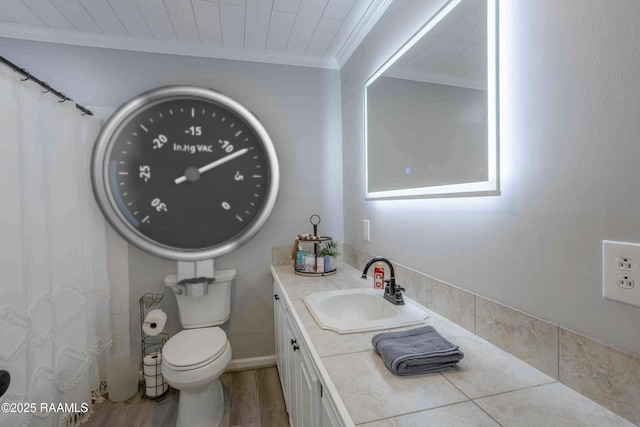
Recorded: -8,inHg
